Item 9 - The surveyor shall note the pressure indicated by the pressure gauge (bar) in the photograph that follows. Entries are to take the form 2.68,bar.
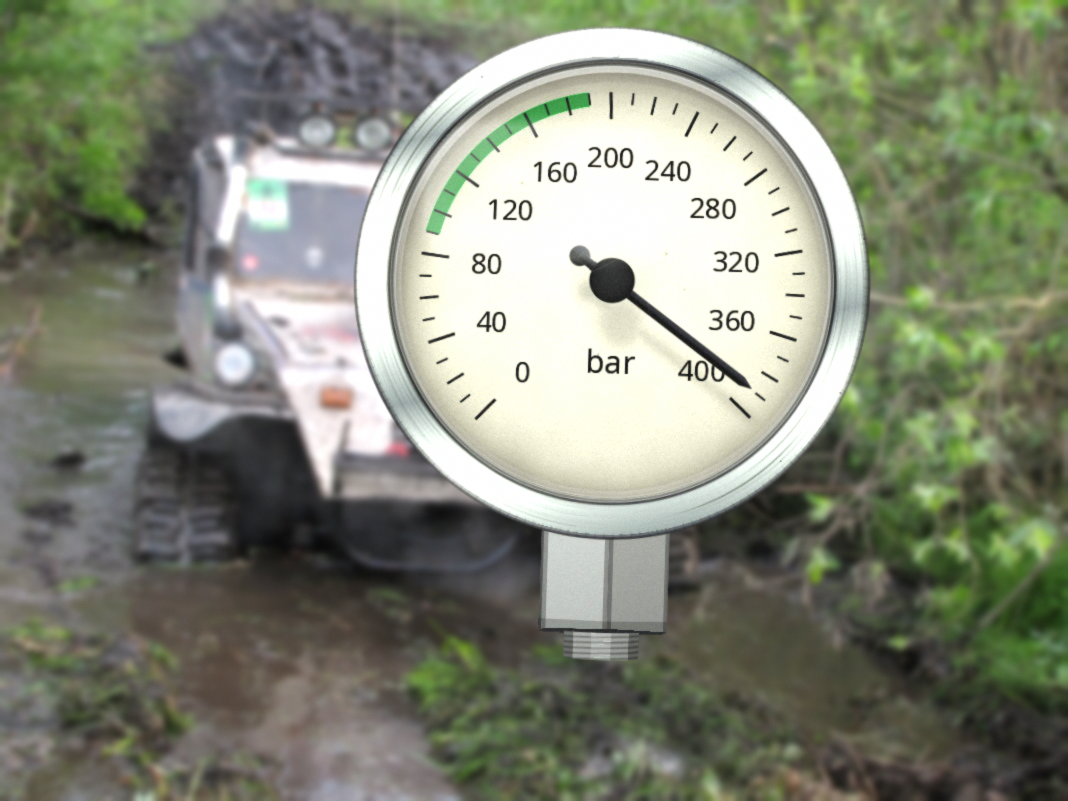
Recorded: 390,bar
